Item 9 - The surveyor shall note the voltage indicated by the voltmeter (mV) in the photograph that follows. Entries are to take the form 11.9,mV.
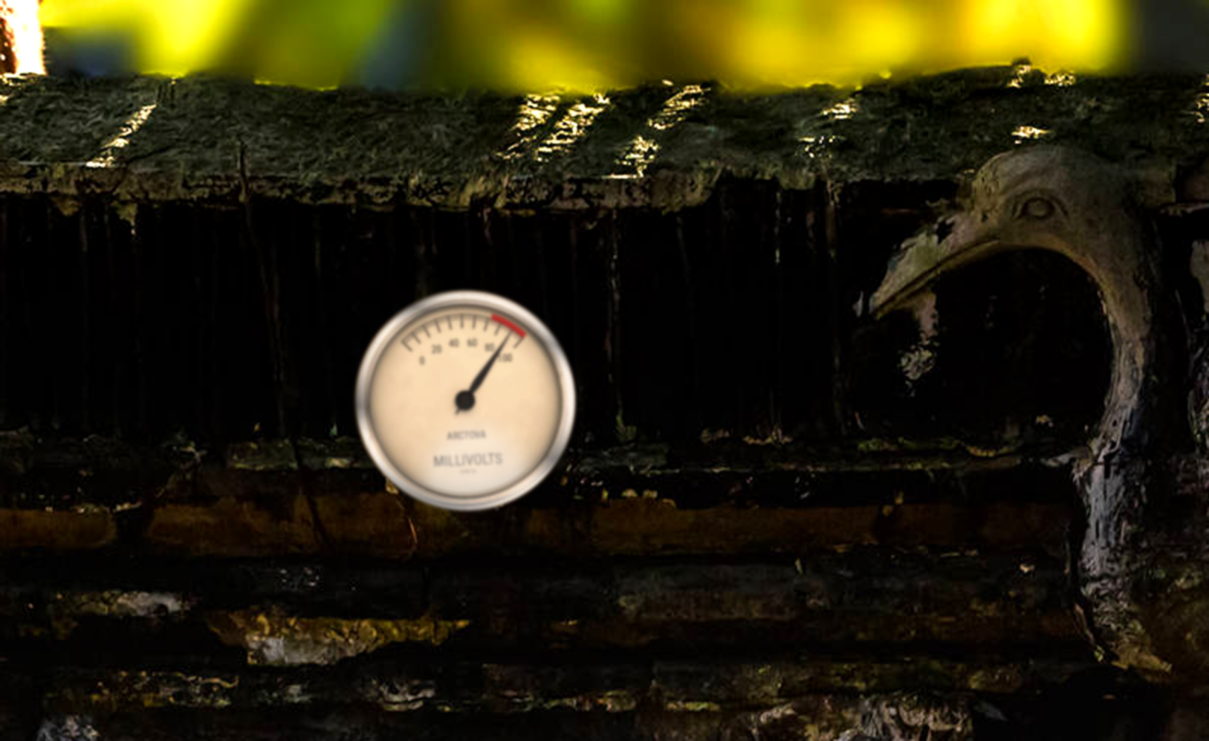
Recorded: 90,mV
